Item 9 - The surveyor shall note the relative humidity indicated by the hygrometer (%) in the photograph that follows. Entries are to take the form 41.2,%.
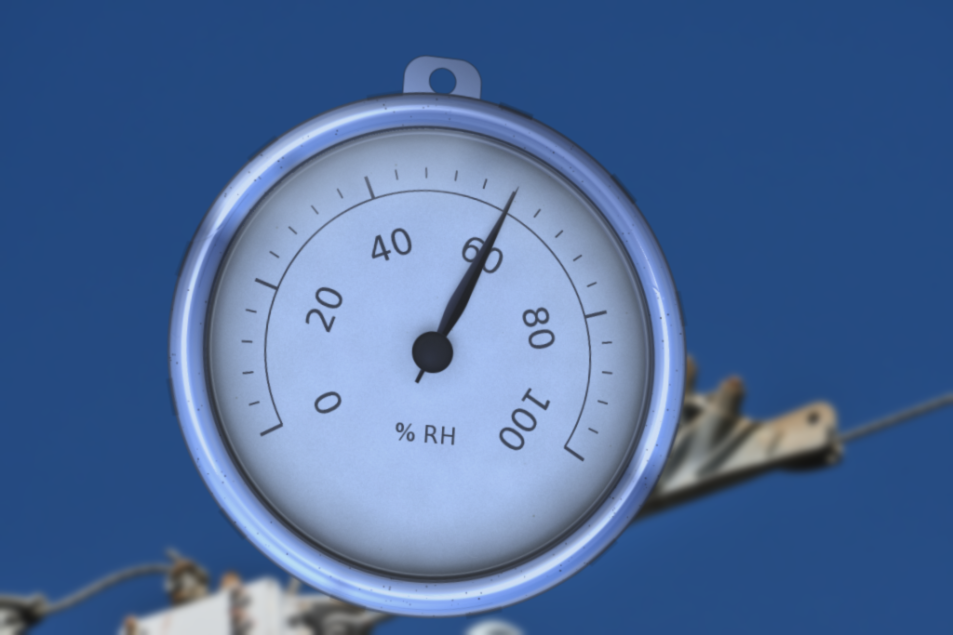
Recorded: 60,%
